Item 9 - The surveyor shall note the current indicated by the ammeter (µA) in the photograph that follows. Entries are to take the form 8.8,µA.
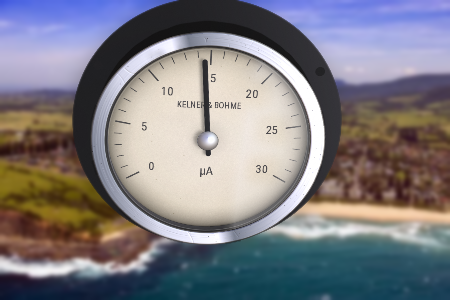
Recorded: 14.5,µA
